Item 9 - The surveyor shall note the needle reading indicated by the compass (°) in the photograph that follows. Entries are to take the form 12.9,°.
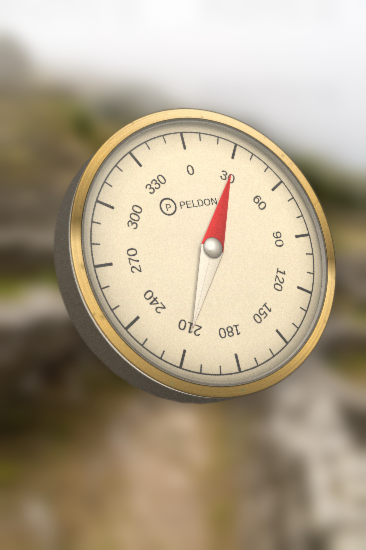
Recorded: 30,°
